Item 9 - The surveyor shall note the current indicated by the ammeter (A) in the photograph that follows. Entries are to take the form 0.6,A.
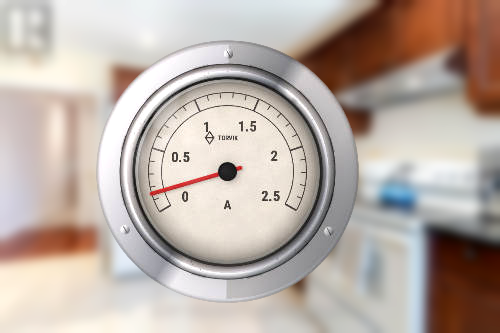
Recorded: 0.15,A
